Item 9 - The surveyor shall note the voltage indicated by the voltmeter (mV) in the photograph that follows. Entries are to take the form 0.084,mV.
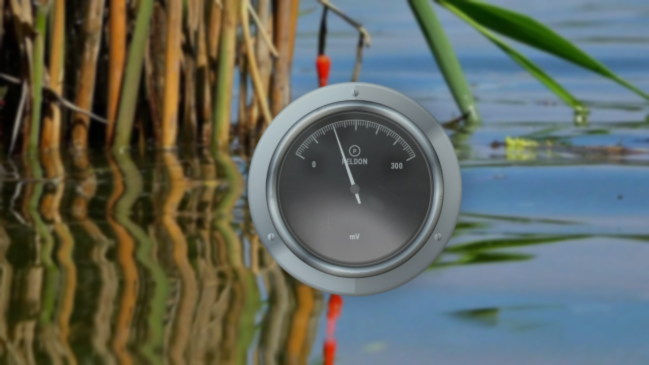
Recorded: 100,mV
